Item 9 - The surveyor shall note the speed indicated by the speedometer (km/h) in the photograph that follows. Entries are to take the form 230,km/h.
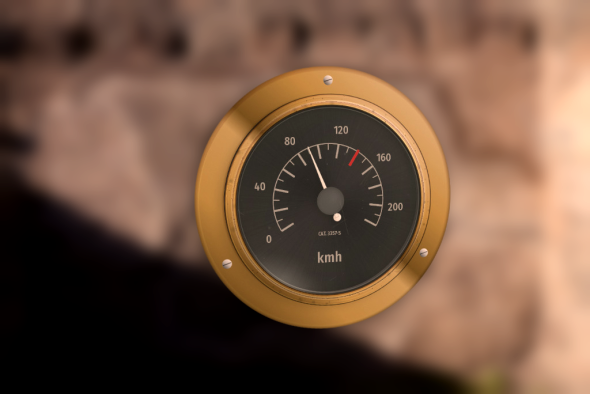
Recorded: 90,km/h
